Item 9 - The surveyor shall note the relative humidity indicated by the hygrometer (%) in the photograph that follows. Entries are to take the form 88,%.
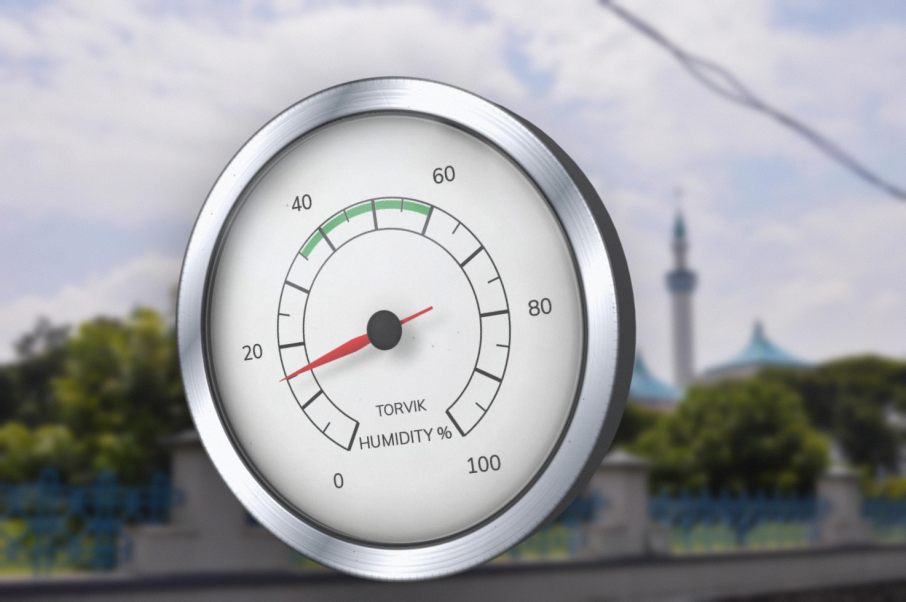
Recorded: 15,%
